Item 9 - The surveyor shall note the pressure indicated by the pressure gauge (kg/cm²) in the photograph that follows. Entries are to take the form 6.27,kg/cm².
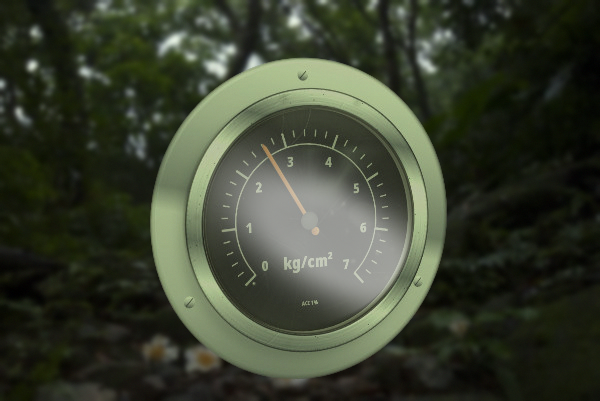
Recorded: 2.6,kg/cm²
